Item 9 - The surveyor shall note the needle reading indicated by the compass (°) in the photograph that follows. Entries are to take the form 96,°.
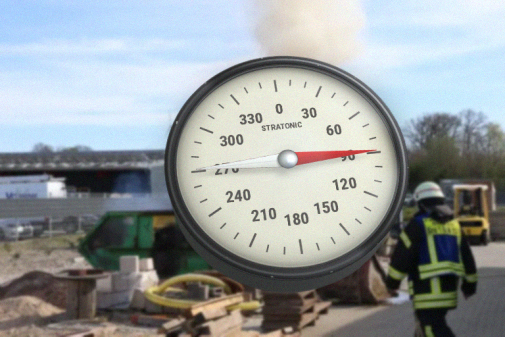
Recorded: 90,°
